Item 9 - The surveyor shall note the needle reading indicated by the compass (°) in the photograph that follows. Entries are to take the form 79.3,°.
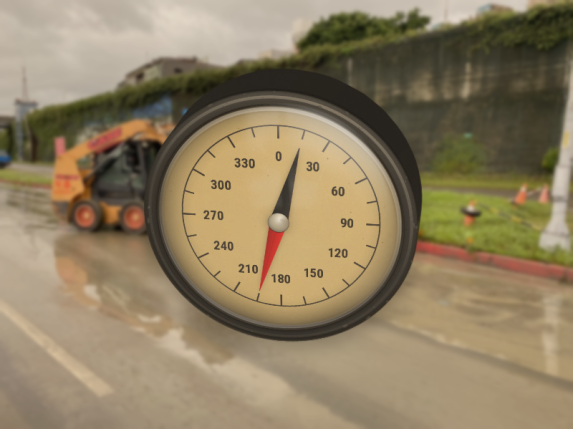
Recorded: 195,°
